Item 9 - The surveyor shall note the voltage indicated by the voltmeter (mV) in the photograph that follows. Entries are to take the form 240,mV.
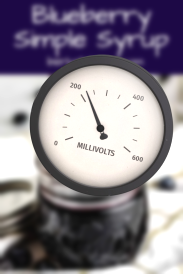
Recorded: 225,mV
